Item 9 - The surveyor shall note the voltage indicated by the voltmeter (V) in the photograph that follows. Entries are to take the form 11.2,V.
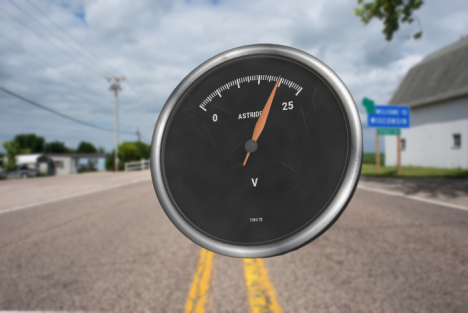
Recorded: 20,V
